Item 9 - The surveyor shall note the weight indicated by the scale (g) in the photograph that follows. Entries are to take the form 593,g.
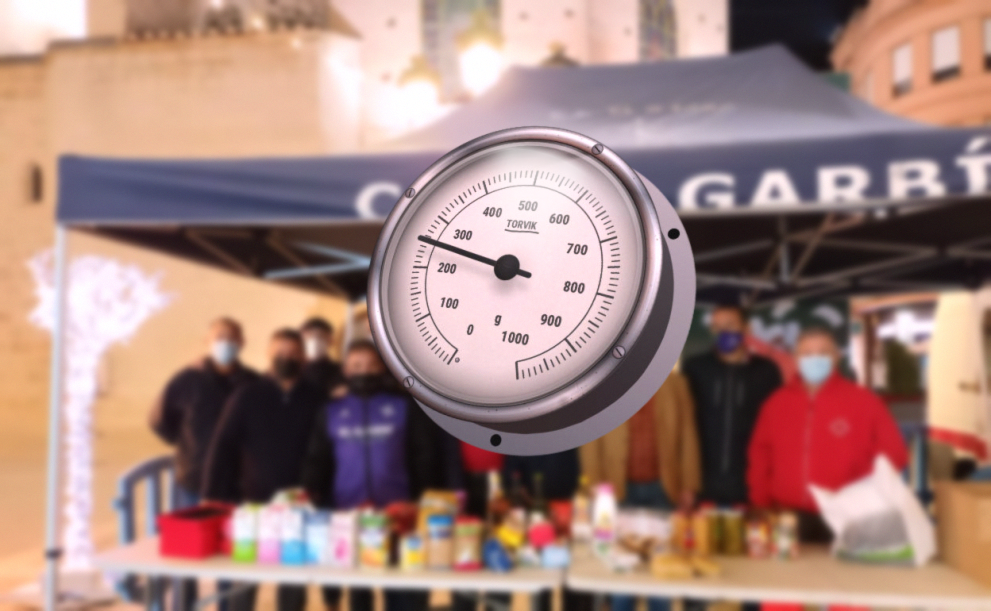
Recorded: 250,g
